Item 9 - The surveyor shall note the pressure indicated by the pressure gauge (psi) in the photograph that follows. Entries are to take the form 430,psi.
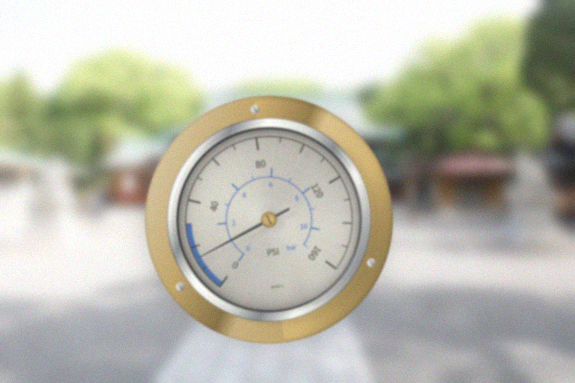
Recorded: 15,psi
